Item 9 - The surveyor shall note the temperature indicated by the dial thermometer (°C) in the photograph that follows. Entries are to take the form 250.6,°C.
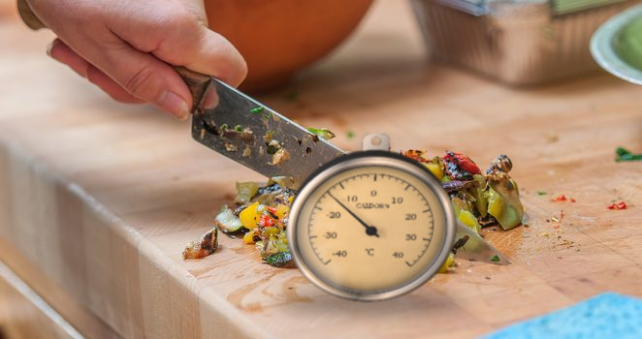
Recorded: -14,°C
